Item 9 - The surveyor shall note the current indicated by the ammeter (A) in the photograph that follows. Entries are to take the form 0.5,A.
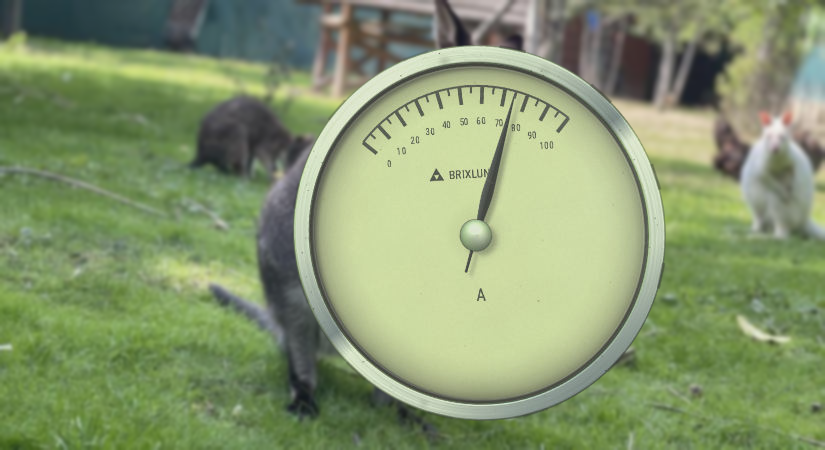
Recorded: 75,A
